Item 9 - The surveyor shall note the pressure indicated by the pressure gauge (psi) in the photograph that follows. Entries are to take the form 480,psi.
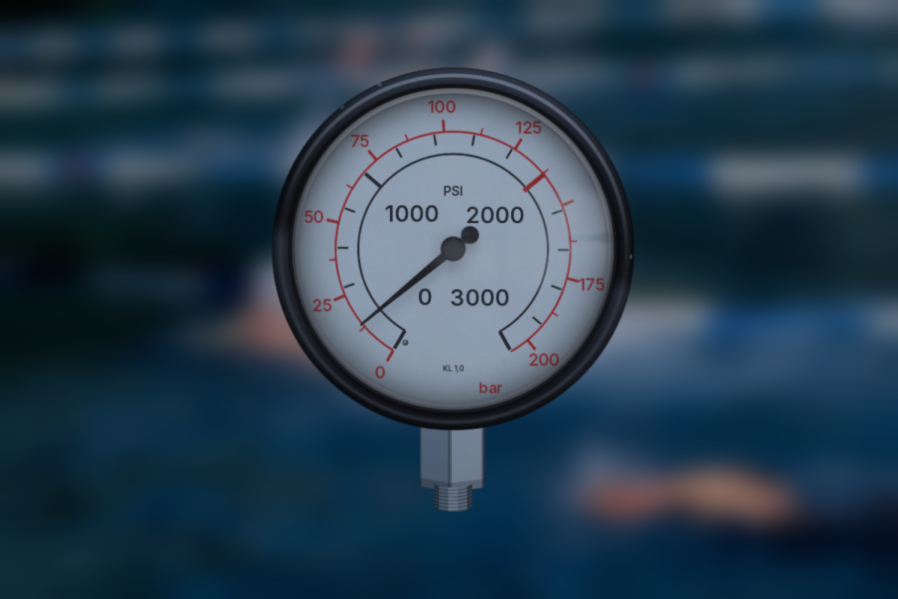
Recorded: 200,psi
